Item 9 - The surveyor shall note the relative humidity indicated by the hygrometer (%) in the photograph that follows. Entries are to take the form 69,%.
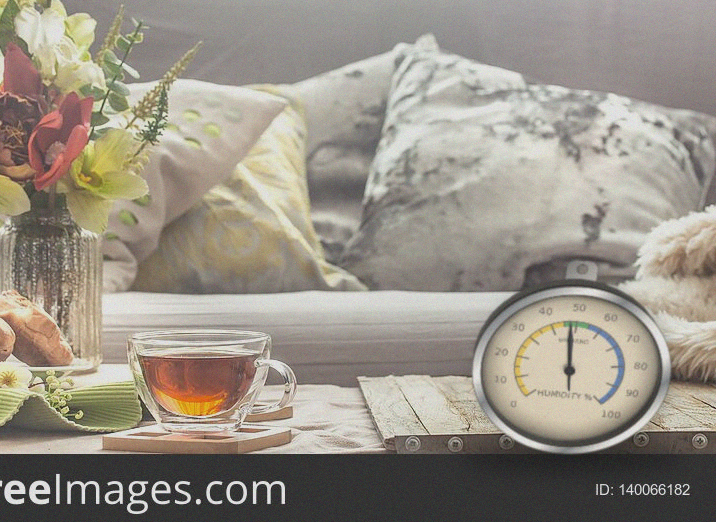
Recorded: 47.5,%
